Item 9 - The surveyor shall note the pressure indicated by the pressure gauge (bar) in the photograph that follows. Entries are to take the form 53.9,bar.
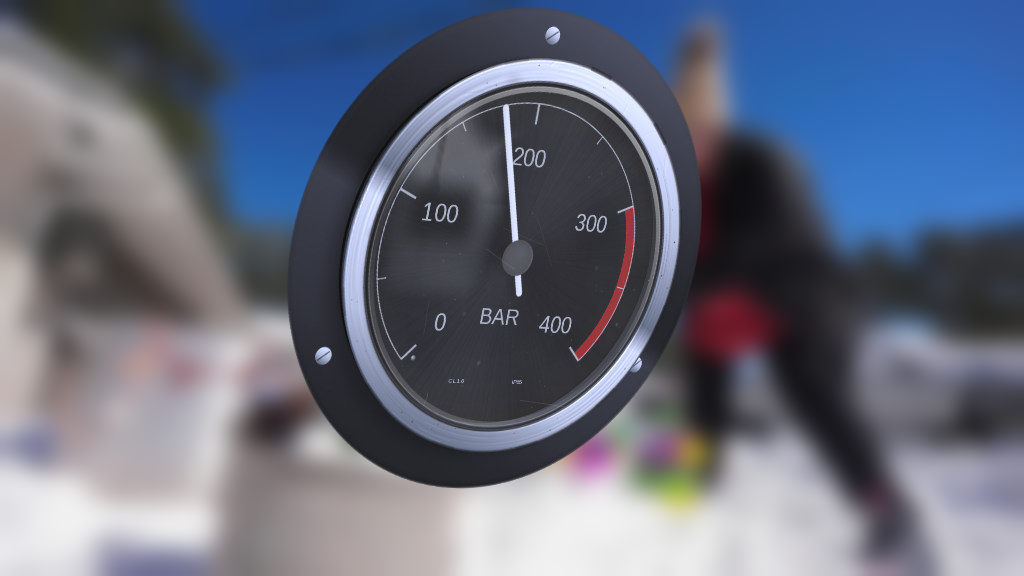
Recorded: 175,bar
